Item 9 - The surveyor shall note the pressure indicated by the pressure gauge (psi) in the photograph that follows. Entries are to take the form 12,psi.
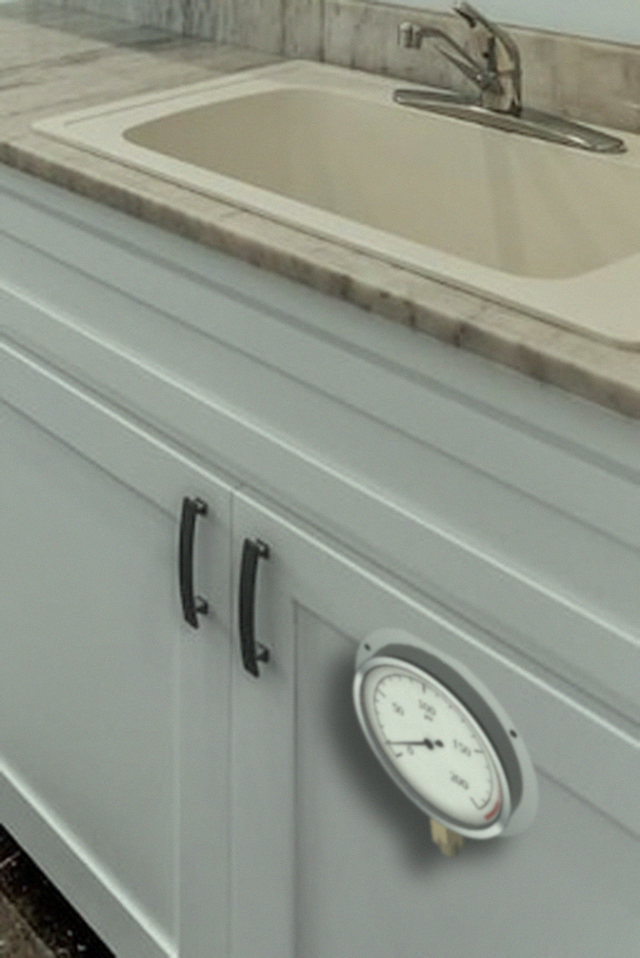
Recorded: 10,psi
